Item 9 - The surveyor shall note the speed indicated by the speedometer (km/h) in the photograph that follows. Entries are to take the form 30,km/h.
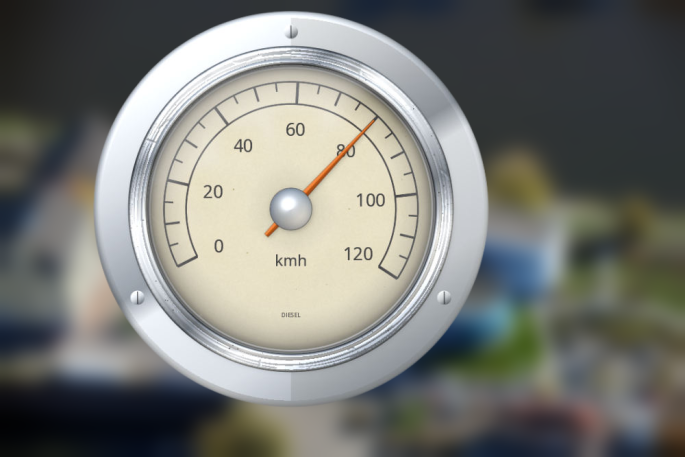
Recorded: 80,km/h
